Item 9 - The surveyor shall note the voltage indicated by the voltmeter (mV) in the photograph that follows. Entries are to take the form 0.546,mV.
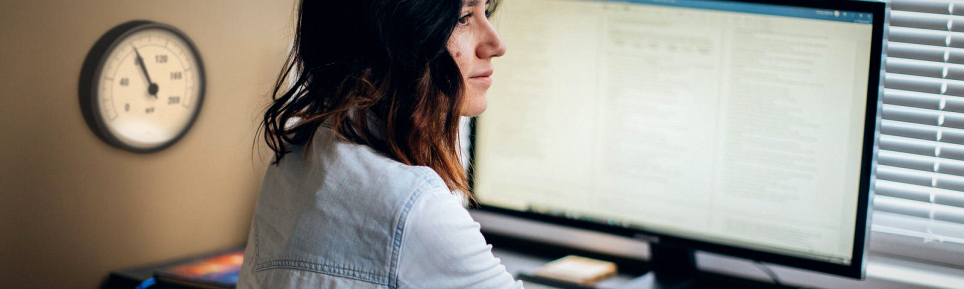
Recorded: 80,mV
